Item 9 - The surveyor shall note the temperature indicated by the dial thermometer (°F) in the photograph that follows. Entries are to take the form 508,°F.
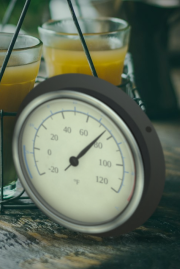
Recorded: 75,°F
